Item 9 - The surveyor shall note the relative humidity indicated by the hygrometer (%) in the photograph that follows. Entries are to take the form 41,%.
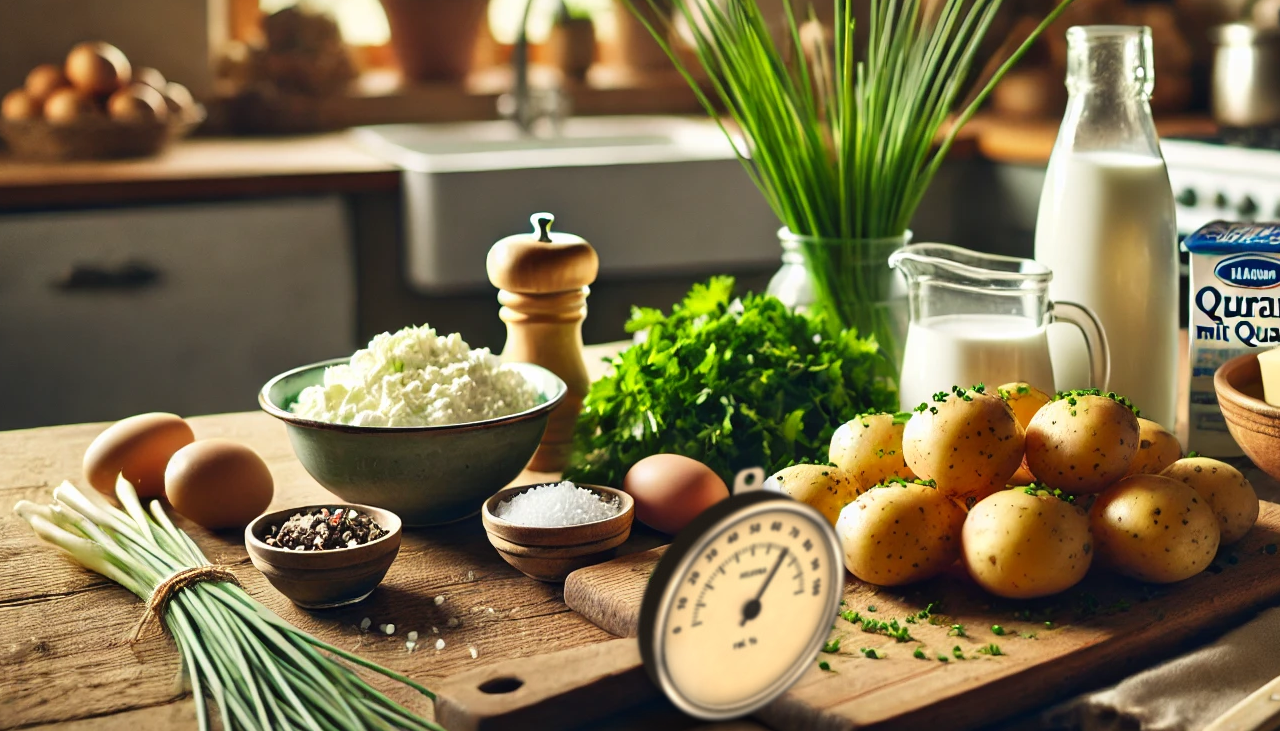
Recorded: 70,%
